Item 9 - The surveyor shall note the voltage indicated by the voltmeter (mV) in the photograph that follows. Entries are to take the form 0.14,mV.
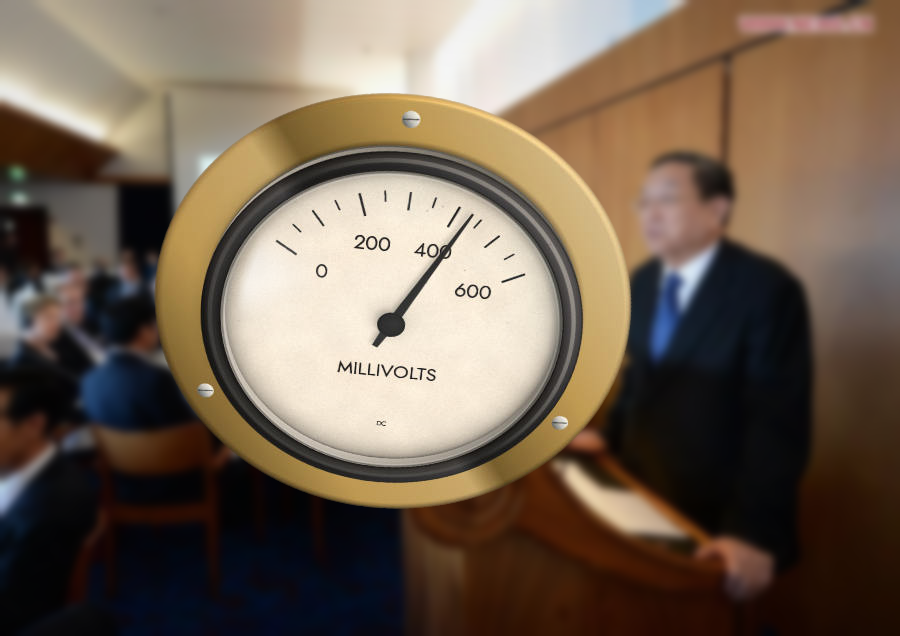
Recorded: 425,mV
